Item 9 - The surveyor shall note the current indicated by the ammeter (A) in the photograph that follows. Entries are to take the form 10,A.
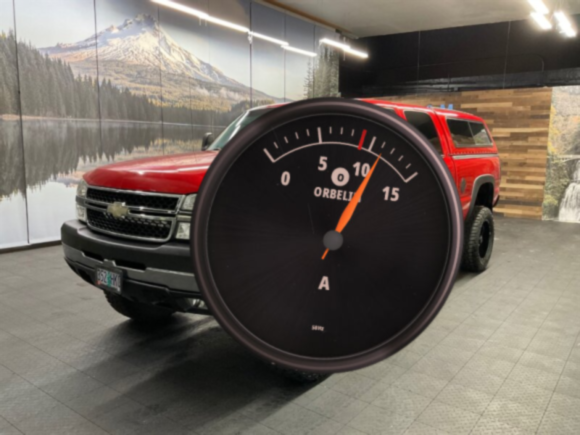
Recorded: 11,A
